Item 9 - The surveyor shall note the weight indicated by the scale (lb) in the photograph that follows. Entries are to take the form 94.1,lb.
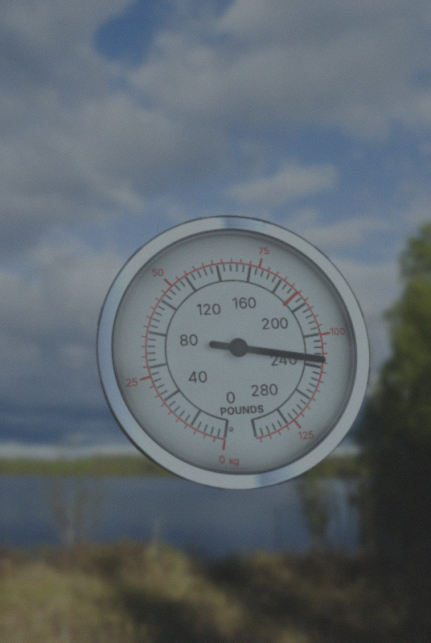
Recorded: 236,lb
